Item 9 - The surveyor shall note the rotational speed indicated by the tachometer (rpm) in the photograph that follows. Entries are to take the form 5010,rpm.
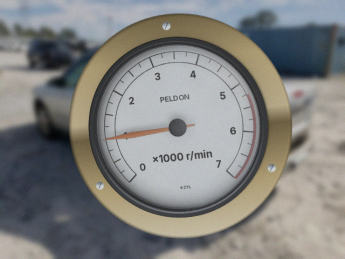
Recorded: 1000,rpm
